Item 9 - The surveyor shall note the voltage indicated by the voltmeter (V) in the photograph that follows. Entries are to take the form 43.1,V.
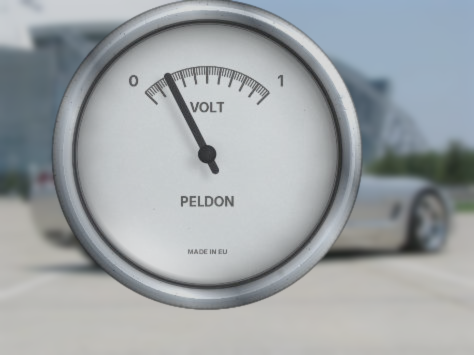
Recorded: 0.2,V
